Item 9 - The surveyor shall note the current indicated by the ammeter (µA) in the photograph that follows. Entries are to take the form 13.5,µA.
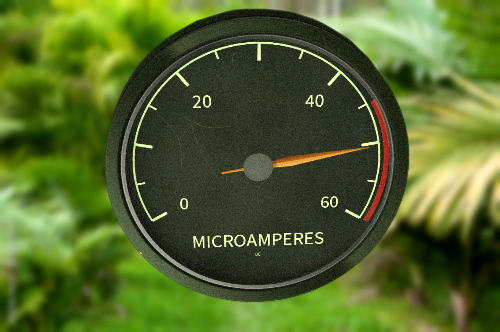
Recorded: 50,µA
